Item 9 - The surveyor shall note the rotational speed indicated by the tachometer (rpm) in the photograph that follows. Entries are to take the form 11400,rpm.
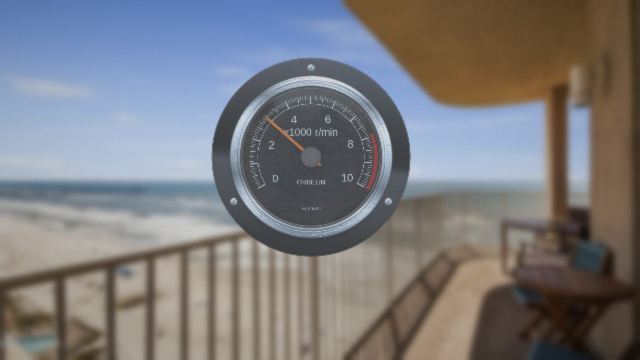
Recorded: 3000,rpm
